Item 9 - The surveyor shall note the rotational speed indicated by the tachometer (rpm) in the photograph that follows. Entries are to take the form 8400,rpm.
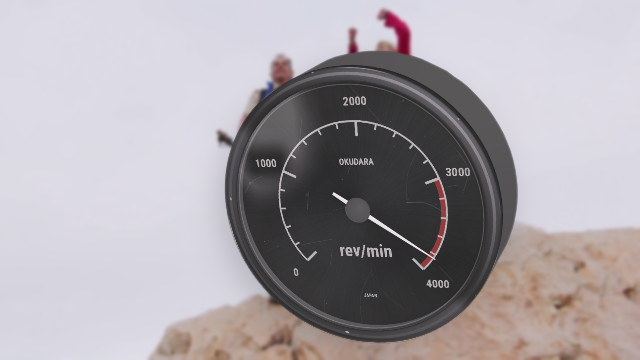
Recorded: 3800,rpm
